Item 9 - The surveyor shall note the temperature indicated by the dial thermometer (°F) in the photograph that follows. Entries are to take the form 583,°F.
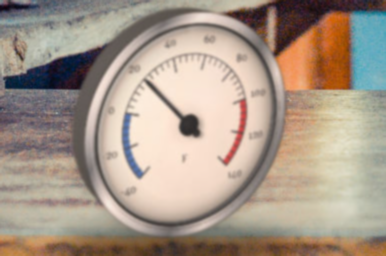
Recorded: 20,°F
